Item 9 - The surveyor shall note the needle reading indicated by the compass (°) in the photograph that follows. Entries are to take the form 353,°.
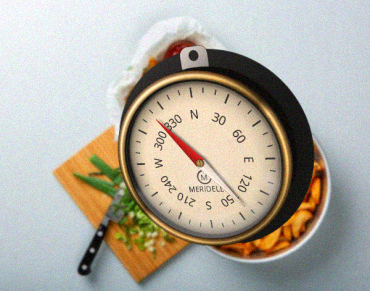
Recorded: 320,°
